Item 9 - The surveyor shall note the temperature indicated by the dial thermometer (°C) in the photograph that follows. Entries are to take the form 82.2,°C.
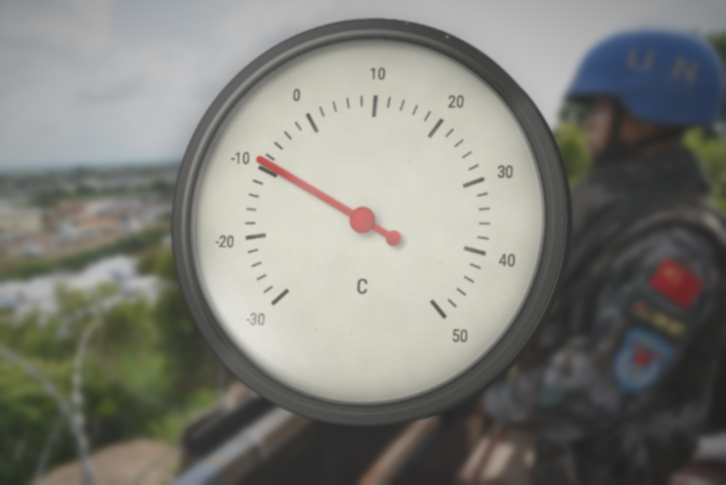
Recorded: -9,°C
